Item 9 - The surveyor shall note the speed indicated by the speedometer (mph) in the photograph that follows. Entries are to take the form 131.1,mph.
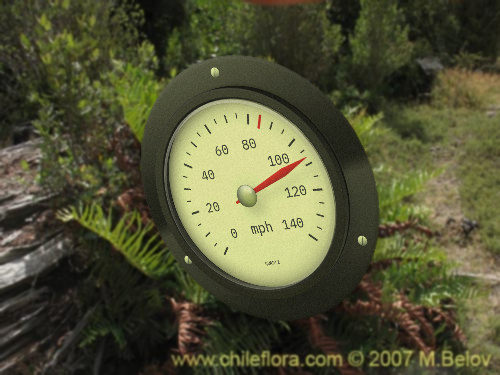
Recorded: 107.5,mph
